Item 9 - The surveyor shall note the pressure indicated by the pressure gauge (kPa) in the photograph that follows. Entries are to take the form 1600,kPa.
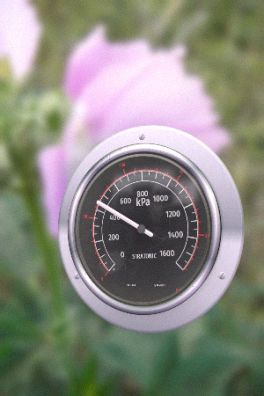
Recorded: 450,kPa
